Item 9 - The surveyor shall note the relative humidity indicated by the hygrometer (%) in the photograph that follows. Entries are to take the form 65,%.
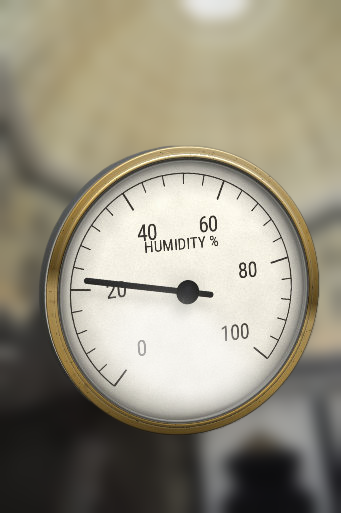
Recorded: 22,%
